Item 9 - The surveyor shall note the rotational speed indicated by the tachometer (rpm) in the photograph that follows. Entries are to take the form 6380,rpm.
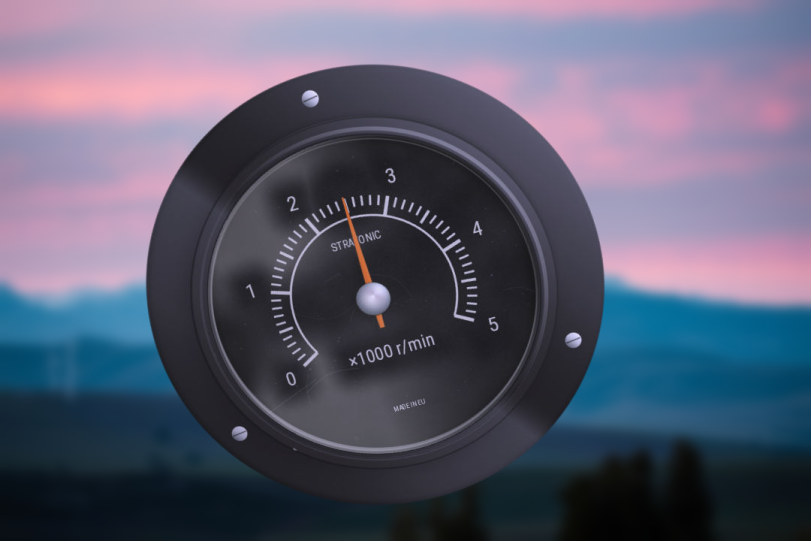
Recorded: 2500,rpm
